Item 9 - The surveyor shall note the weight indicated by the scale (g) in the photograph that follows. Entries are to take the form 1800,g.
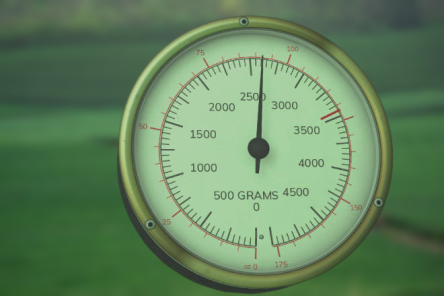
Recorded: 2600,g
